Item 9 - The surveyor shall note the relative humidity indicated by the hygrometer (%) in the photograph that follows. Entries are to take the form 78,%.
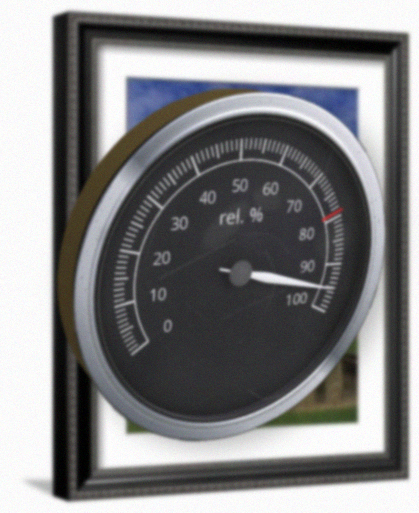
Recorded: 95,%
